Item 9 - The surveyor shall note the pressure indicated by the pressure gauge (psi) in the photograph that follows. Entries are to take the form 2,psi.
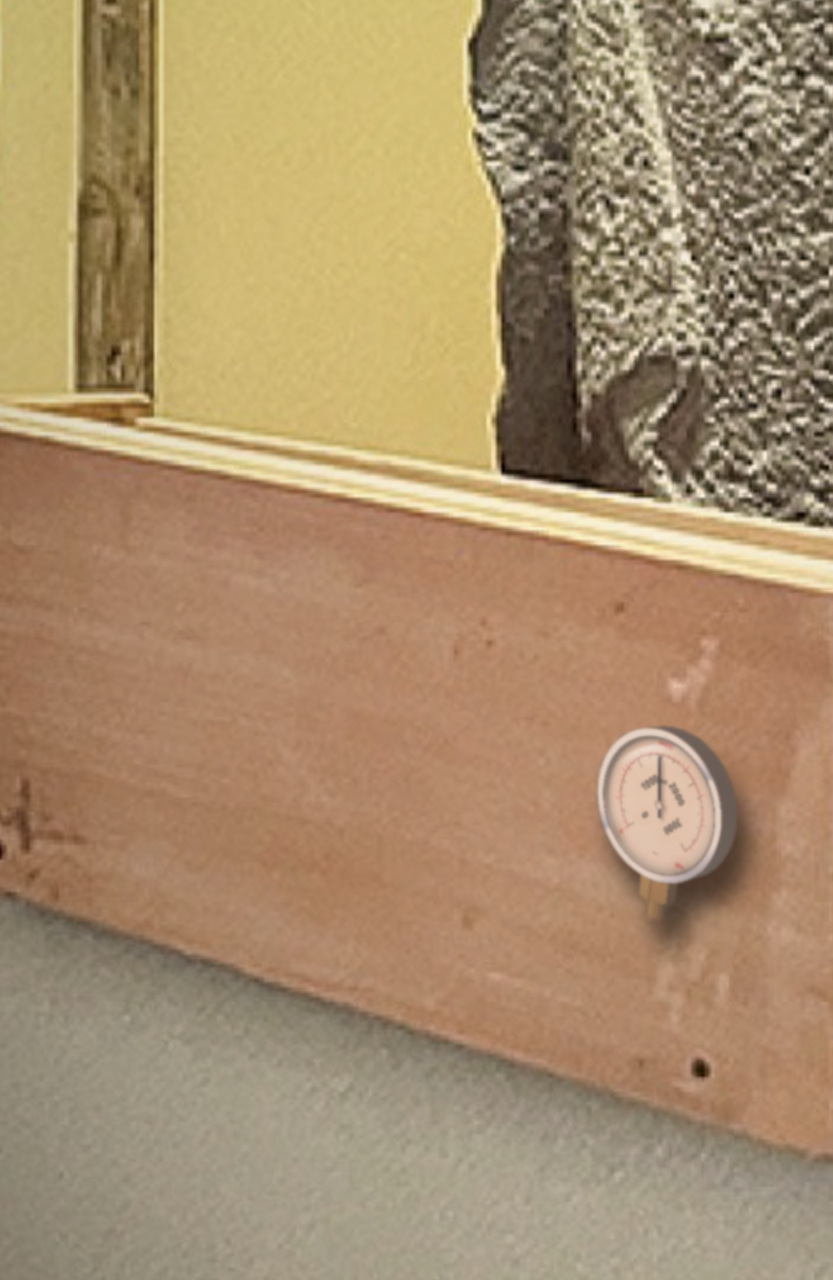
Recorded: 1400,psi
